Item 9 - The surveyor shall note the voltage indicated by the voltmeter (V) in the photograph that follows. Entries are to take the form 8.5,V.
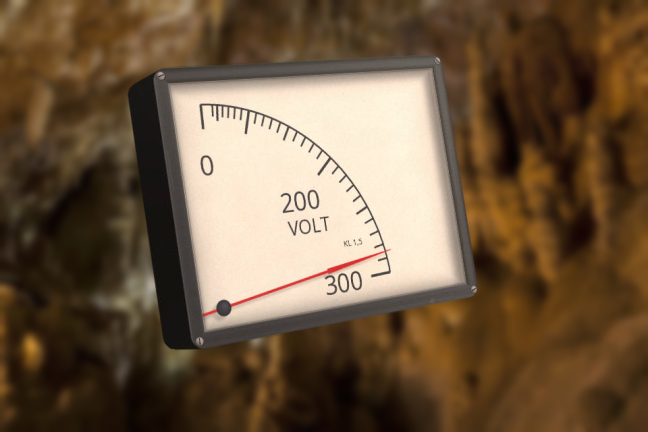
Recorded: 285,V
